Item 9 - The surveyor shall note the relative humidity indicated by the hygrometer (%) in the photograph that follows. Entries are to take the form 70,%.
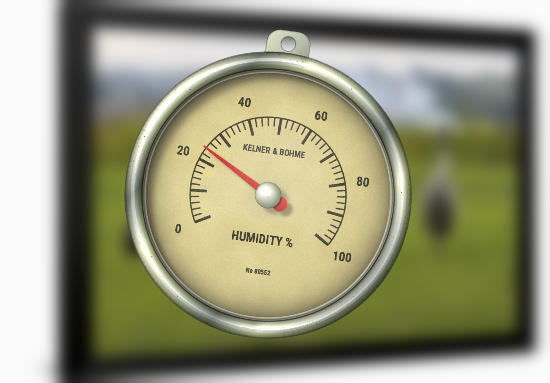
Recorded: 24,%
